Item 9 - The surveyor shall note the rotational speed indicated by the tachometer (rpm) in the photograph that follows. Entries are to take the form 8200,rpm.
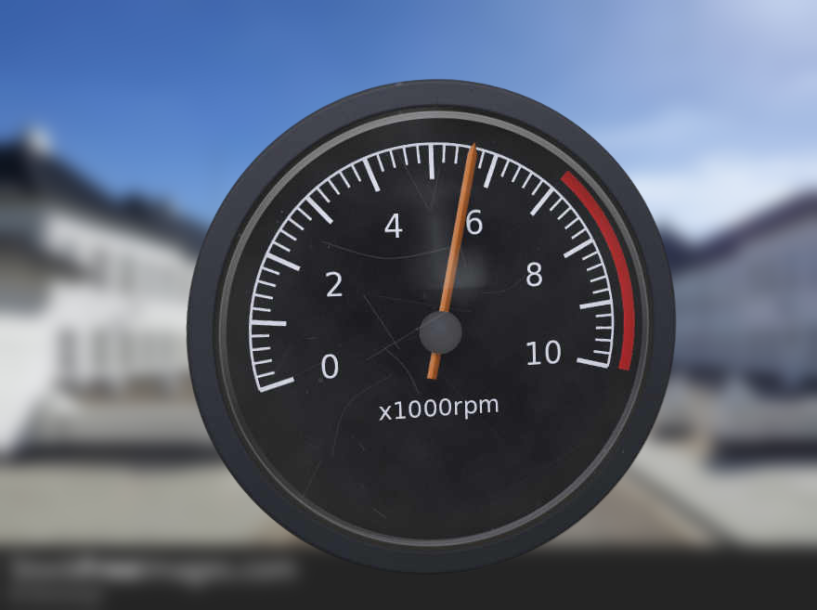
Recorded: 5600,rpm
